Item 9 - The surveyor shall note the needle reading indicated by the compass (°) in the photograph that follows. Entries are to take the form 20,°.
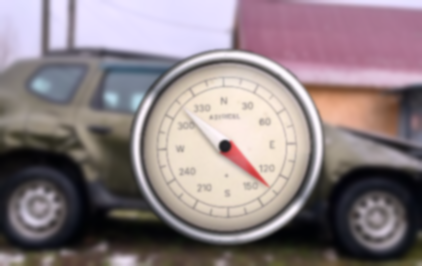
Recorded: 135,°
